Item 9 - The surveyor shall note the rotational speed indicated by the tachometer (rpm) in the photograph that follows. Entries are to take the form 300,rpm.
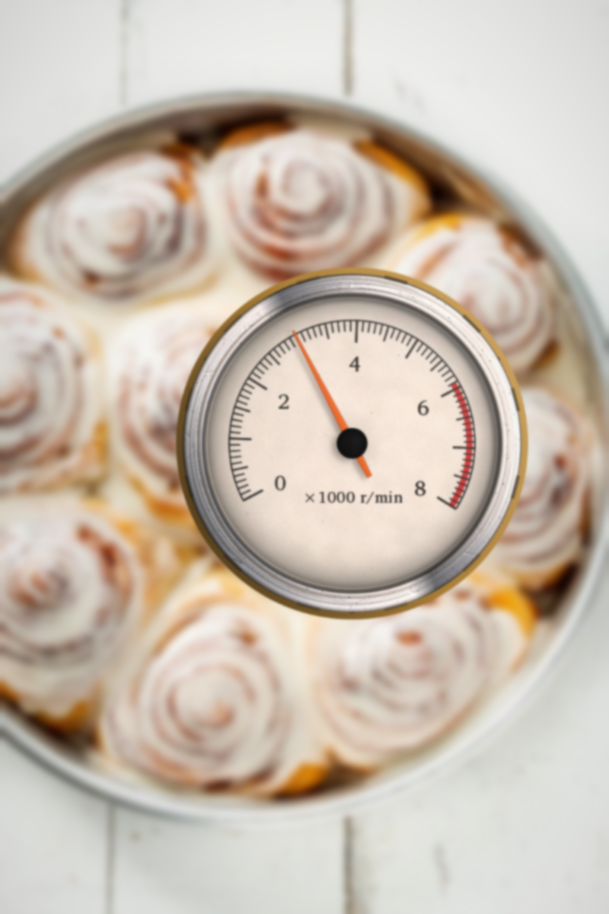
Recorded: 3000,rpm
